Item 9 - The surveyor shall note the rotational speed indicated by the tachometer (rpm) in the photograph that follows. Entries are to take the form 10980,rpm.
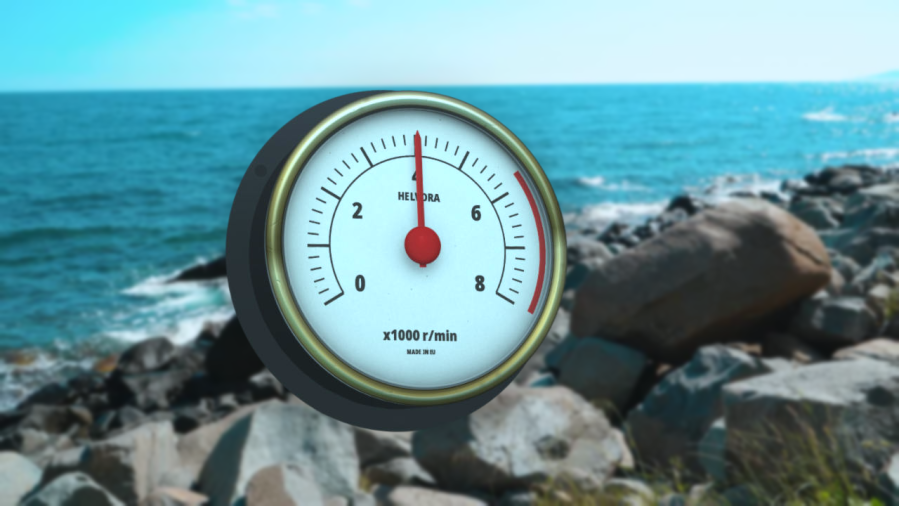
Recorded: 4000,rpm
